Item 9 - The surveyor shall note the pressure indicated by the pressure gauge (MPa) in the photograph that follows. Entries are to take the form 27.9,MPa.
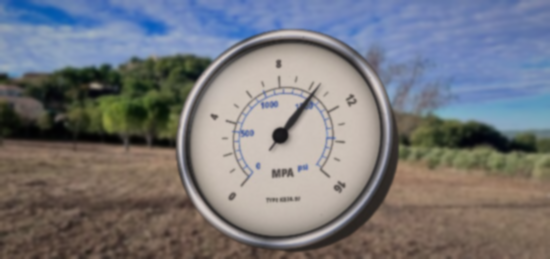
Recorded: 10.5,MPa
